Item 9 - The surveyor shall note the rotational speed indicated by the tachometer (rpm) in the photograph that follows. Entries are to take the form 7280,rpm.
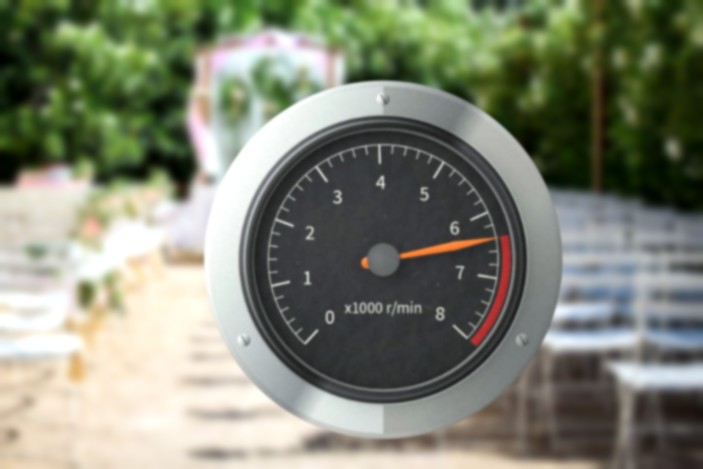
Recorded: 6400,rpm
